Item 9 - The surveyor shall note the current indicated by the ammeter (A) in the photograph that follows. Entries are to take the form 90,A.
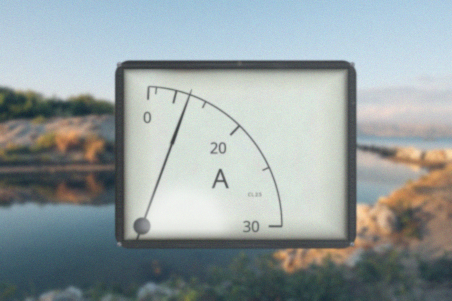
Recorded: 12.5,A
